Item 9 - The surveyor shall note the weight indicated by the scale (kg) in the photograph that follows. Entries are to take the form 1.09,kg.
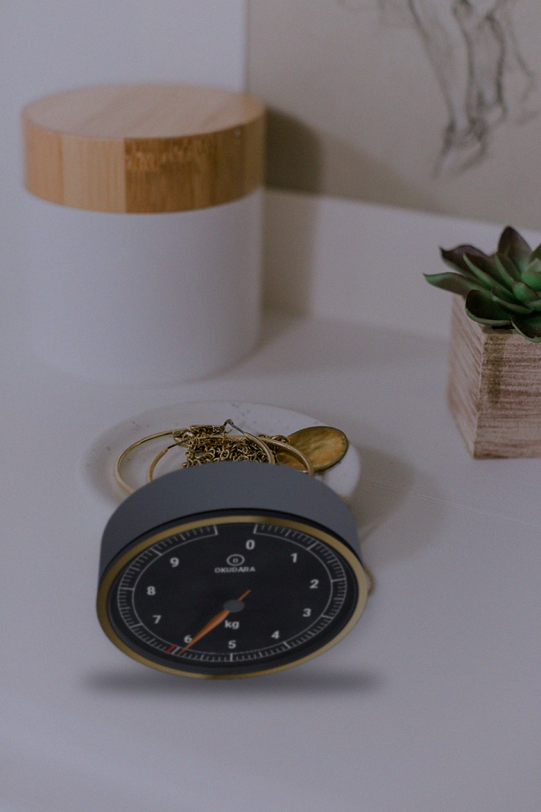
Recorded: 6,kg
